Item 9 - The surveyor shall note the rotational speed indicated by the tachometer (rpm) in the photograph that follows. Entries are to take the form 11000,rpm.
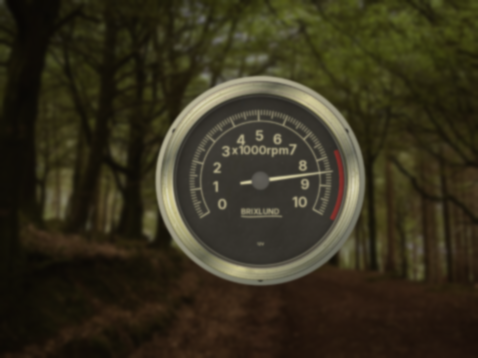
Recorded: 8500,rpm
